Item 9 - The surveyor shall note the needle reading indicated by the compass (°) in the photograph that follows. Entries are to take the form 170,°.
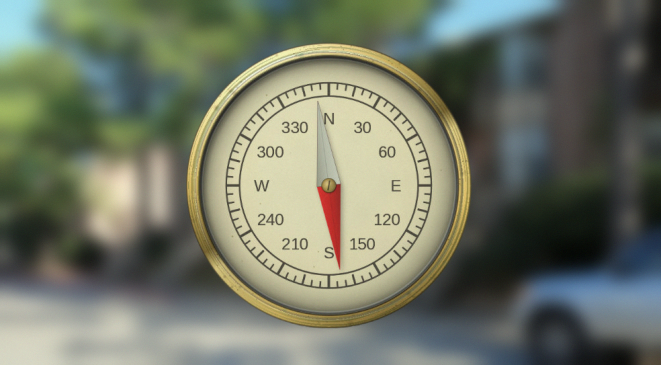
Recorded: 172.5,°
